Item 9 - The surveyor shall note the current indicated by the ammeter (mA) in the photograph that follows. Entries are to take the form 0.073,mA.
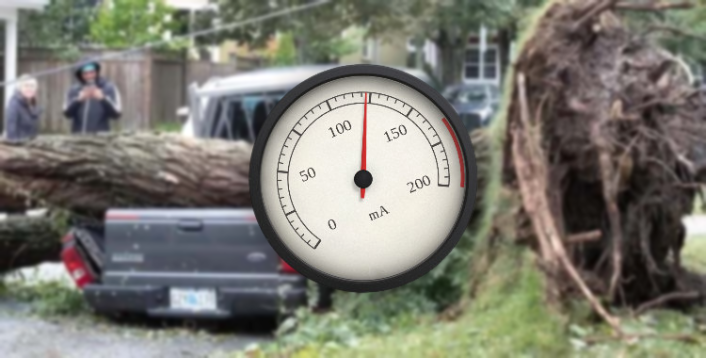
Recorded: 122.5,mA
